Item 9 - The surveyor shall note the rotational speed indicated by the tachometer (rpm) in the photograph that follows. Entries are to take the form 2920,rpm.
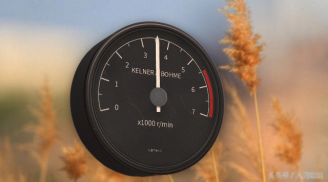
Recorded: 3500,rpm
